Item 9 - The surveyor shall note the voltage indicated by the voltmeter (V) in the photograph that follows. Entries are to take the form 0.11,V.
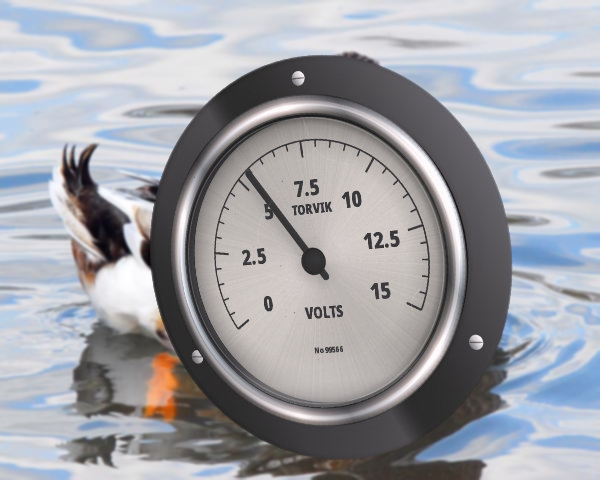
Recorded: 5.5,V
